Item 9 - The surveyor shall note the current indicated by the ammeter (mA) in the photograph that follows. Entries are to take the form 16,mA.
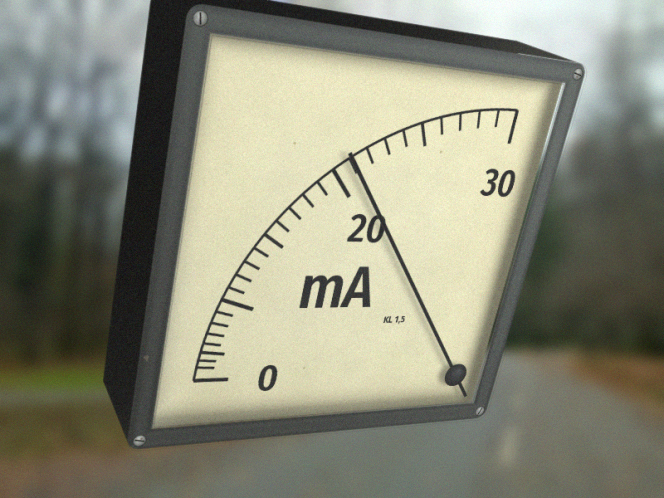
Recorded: 21,mA
